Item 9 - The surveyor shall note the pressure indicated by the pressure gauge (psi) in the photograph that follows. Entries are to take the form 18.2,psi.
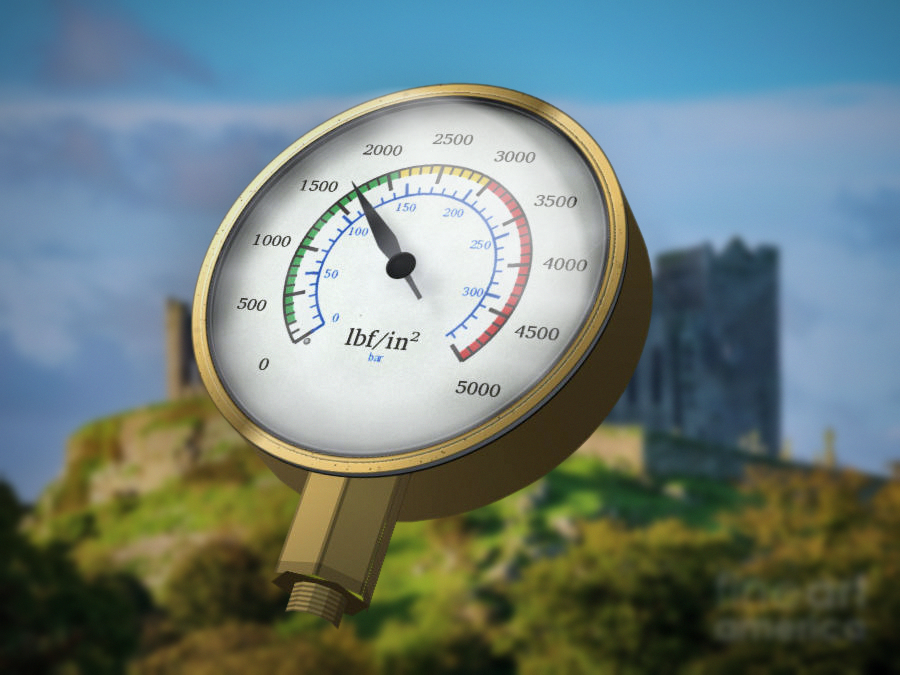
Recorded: 1700,psi
